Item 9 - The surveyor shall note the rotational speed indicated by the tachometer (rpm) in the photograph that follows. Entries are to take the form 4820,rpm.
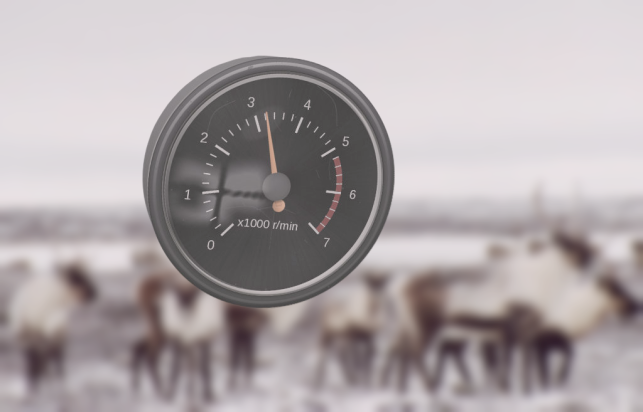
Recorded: 3200,rpm
